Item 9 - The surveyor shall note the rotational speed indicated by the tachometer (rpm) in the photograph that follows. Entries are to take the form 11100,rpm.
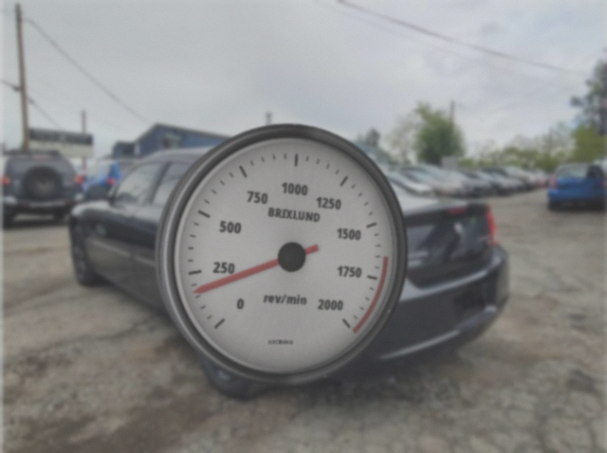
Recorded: 175,rpm
